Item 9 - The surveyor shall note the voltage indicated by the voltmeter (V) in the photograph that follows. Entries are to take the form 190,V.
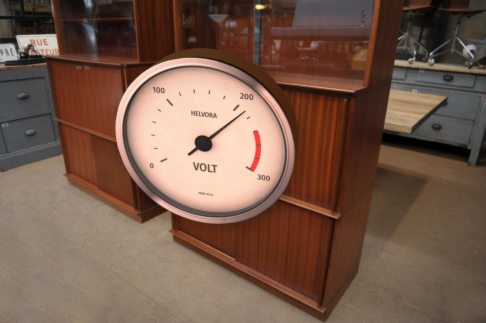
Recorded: 210,V
